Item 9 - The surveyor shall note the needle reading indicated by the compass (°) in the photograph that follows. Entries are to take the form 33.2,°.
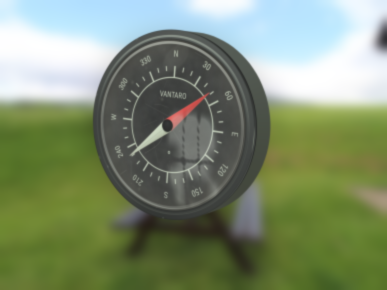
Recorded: 50,°
